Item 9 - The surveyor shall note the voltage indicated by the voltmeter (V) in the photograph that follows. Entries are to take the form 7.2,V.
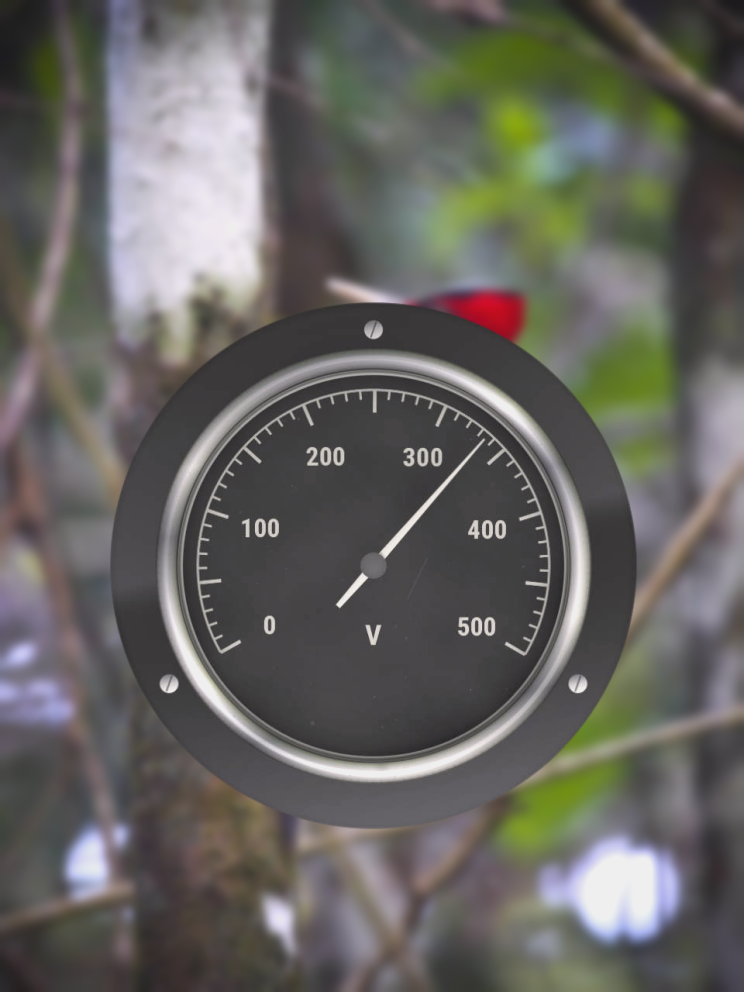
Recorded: 335,V
